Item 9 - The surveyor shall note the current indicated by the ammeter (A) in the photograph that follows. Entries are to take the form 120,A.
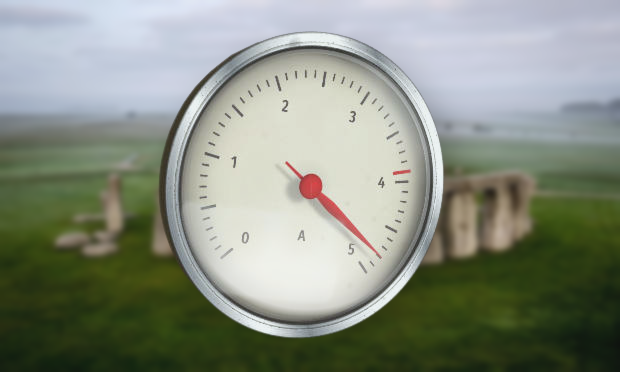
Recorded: 4.8,A
